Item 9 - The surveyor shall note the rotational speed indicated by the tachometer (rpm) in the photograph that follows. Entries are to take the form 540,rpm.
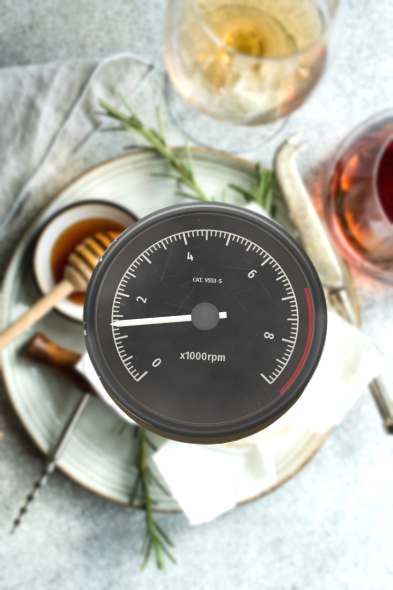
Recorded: 1300,rpm
